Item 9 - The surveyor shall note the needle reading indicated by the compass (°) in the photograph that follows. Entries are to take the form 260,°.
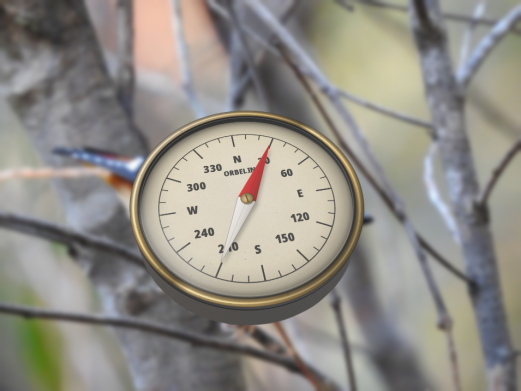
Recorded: 30,°
